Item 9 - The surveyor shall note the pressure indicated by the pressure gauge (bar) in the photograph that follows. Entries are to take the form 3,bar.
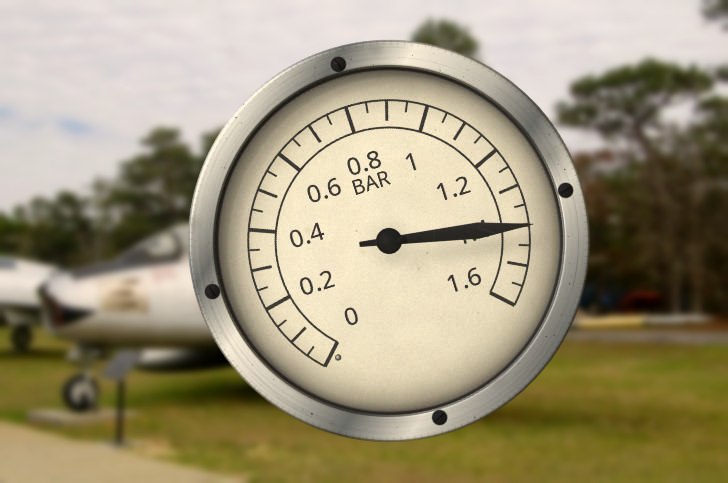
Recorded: 1.4,bar
